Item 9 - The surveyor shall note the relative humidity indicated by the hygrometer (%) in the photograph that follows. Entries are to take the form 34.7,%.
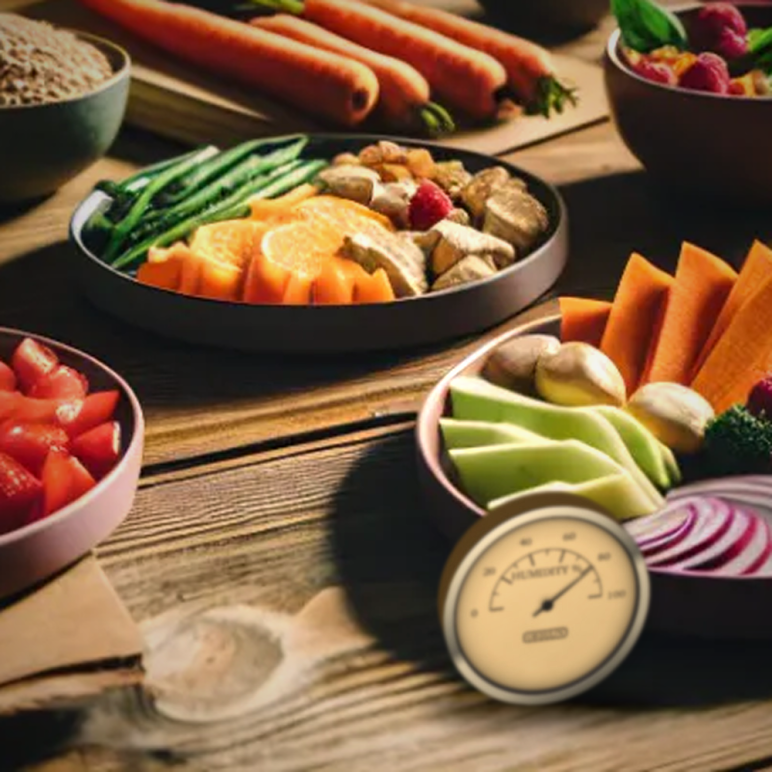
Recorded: 80,%
